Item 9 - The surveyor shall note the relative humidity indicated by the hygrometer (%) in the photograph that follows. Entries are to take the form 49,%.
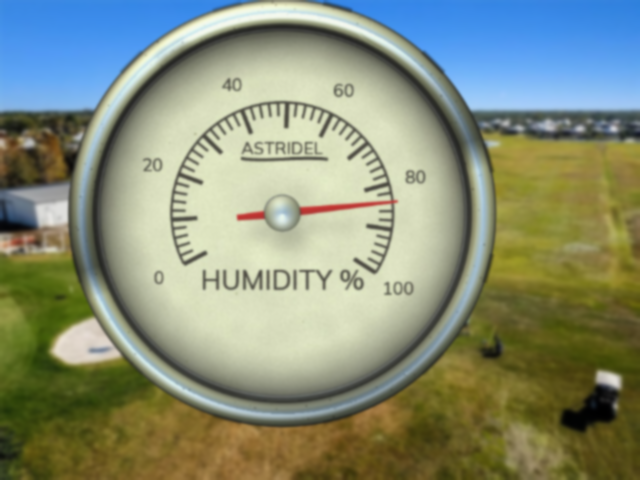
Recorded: 84,%
